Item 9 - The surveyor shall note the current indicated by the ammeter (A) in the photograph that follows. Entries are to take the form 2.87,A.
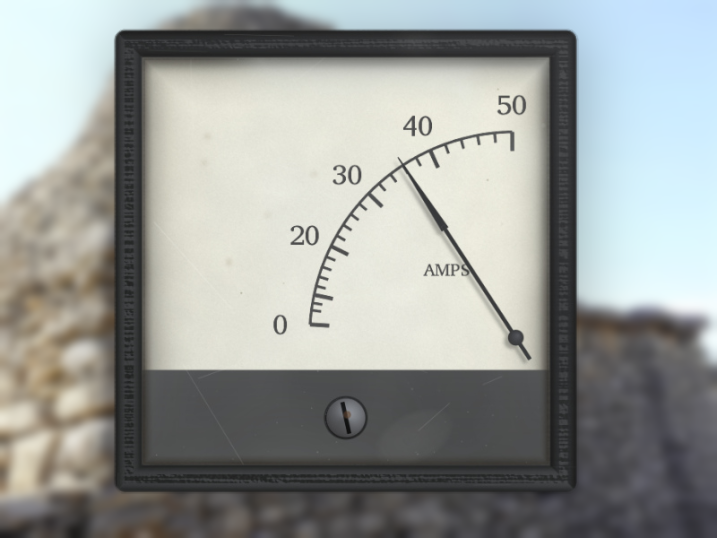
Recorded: 36,A
